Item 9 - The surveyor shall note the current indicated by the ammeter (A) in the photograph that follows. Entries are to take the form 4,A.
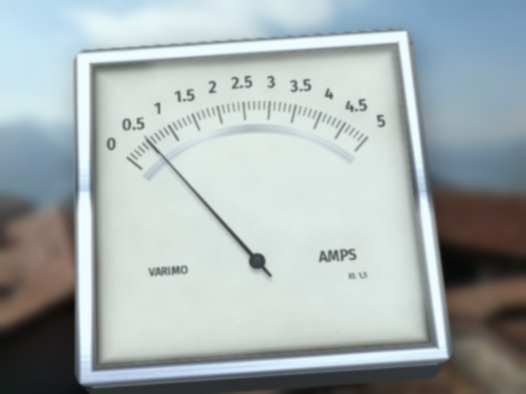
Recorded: 0.5,A
